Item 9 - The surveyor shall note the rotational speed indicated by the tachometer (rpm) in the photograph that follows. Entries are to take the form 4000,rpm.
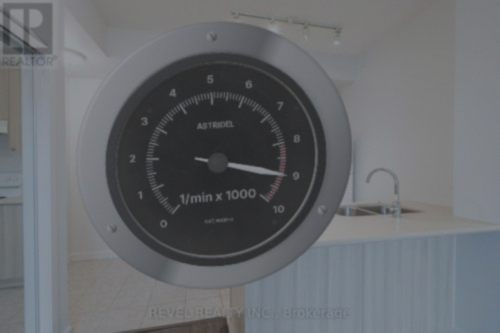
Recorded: 9000,rpm
